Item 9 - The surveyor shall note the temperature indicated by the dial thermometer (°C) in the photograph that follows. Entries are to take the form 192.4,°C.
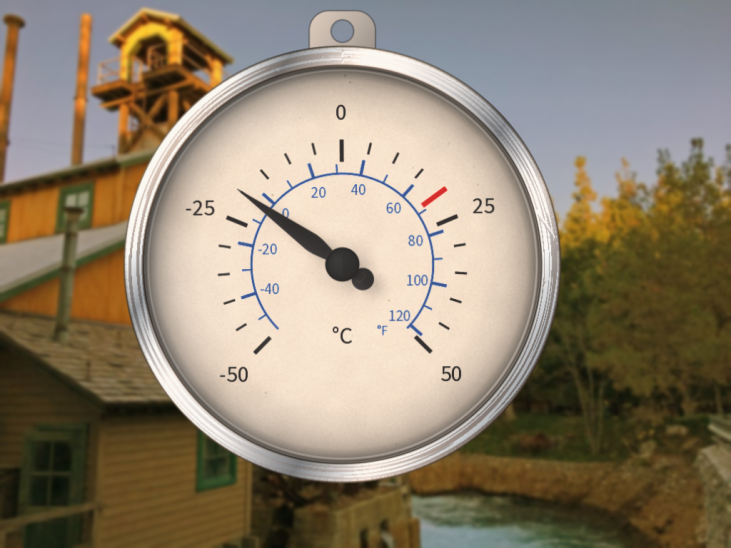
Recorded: -20,°C
